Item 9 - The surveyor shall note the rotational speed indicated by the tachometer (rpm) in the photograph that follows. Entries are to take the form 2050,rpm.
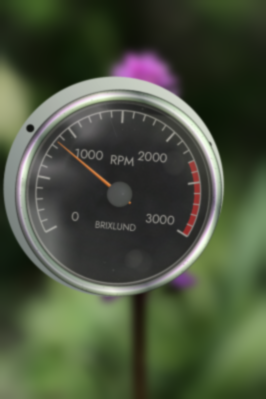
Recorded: 850,rpm
